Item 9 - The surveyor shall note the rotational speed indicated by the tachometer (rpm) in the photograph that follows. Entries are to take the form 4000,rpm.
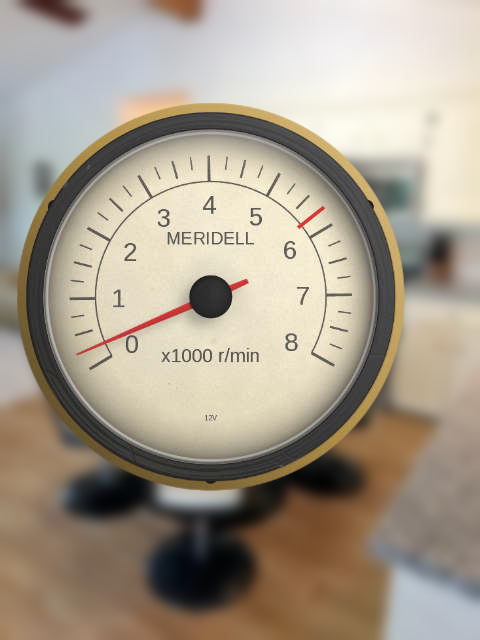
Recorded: 250,rpm
